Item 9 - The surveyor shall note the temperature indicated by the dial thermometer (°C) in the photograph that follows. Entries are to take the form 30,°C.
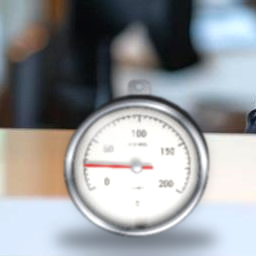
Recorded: 25,°C
